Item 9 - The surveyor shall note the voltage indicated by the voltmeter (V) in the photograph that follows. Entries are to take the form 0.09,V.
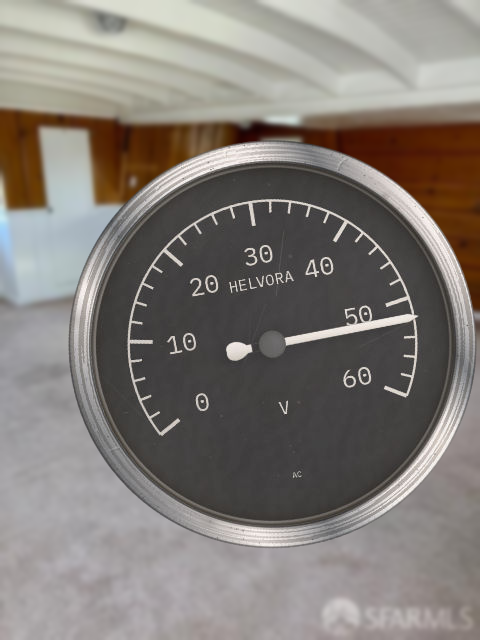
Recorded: 52,V
